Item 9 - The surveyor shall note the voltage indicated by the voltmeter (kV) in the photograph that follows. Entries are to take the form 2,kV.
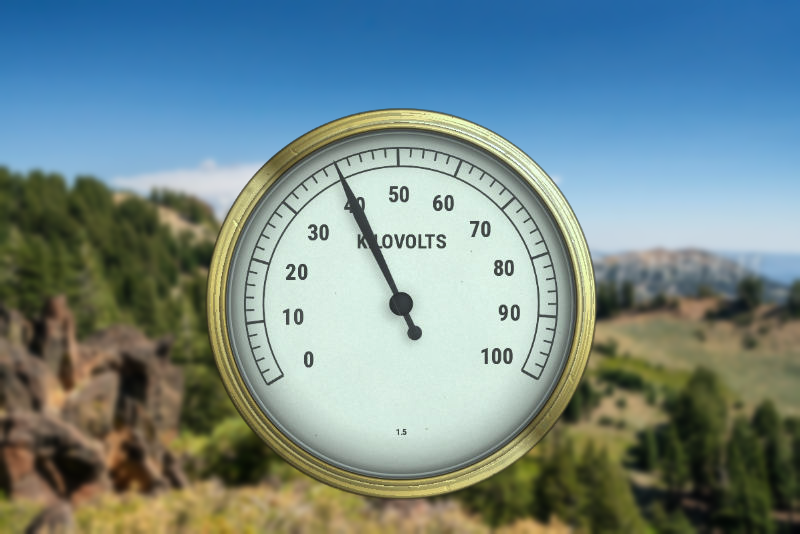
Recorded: 40,kV
